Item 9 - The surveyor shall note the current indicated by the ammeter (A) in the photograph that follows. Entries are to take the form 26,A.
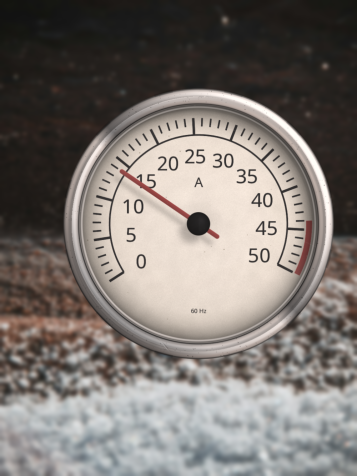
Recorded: 14,A
